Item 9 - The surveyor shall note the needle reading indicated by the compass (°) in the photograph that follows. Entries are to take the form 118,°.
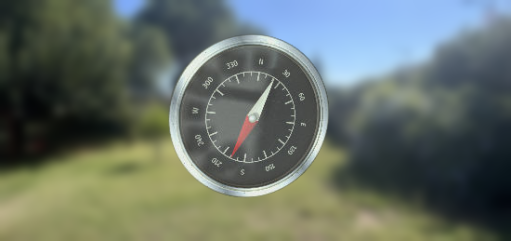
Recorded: 200,°
